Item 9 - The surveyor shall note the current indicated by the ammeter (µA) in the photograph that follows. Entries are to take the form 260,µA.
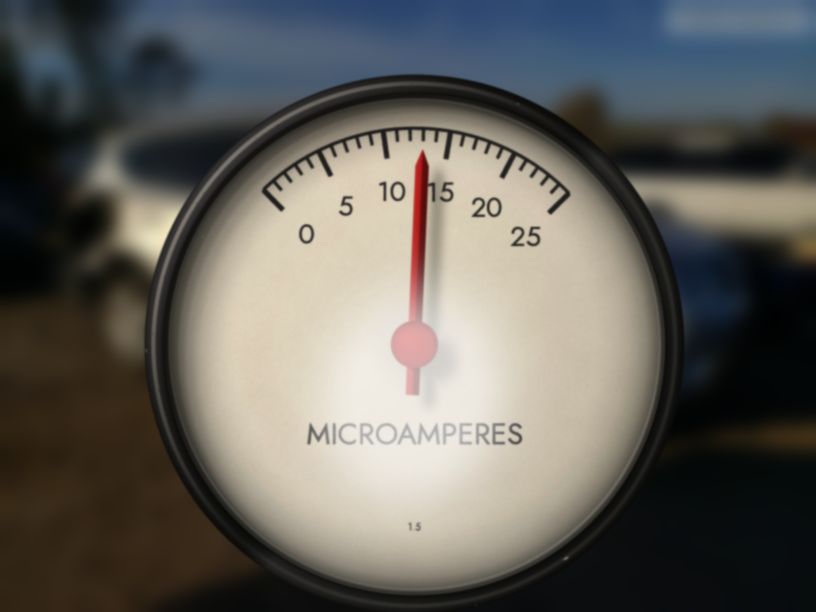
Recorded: 13,µA
